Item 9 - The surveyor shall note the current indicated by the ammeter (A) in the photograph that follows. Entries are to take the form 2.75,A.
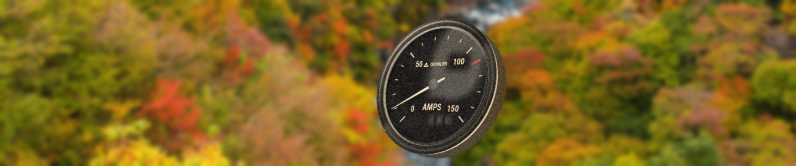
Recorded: 10,A
